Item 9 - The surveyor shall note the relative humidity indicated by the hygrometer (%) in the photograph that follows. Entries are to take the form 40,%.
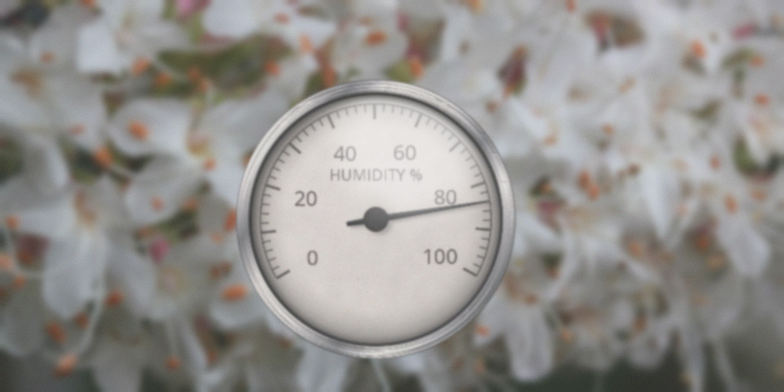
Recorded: 84,%
